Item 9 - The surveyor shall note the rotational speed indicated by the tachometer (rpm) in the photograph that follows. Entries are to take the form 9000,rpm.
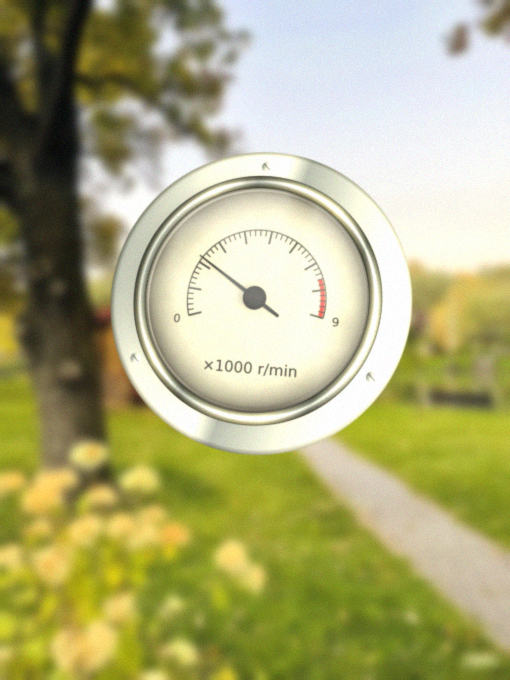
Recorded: 2200,rpm
